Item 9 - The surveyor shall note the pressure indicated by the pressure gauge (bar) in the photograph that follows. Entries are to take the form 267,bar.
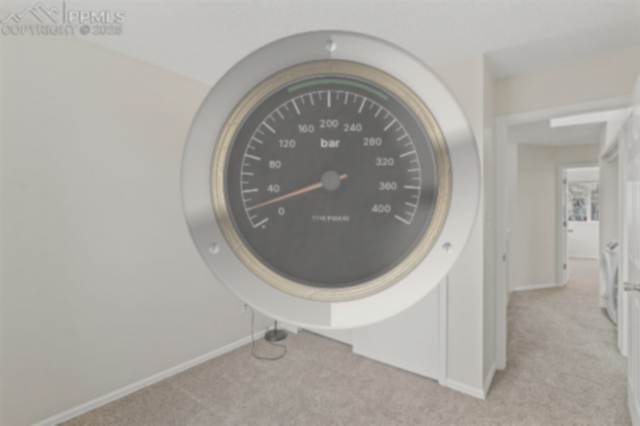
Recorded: 20,bar
